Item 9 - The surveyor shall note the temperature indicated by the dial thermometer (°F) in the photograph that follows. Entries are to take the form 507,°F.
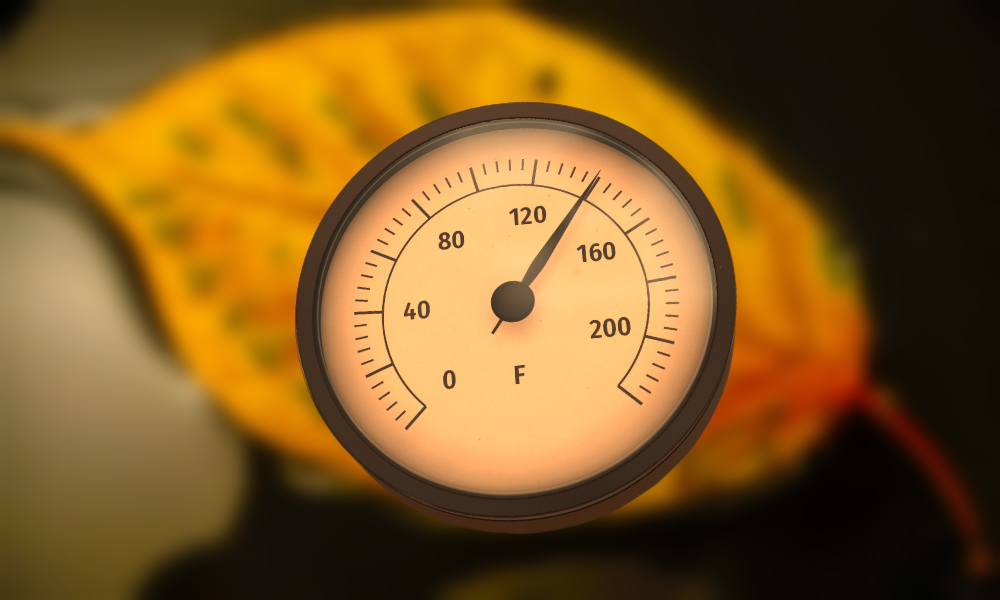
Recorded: 140,°F
